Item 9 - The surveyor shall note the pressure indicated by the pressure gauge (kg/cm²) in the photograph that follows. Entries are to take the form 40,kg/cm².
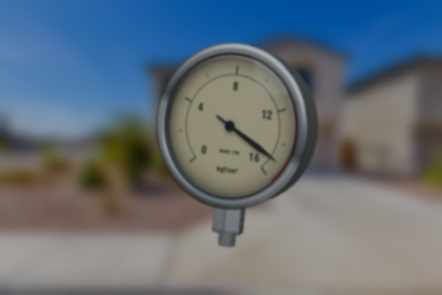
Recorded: 15,kg/cm²
